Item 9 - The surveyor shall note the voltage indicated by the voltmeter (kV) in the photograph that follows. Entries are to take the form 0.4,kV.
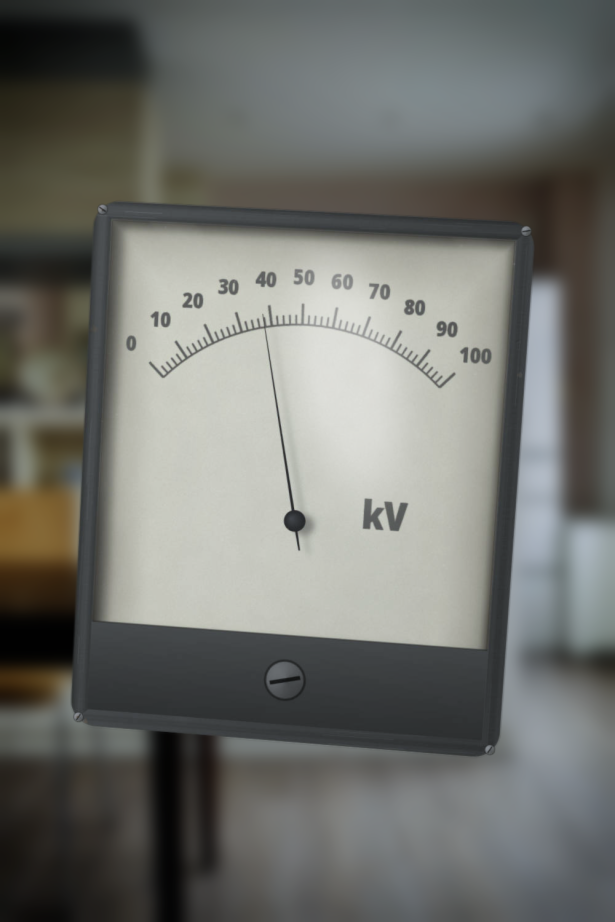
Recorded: 38,kV
